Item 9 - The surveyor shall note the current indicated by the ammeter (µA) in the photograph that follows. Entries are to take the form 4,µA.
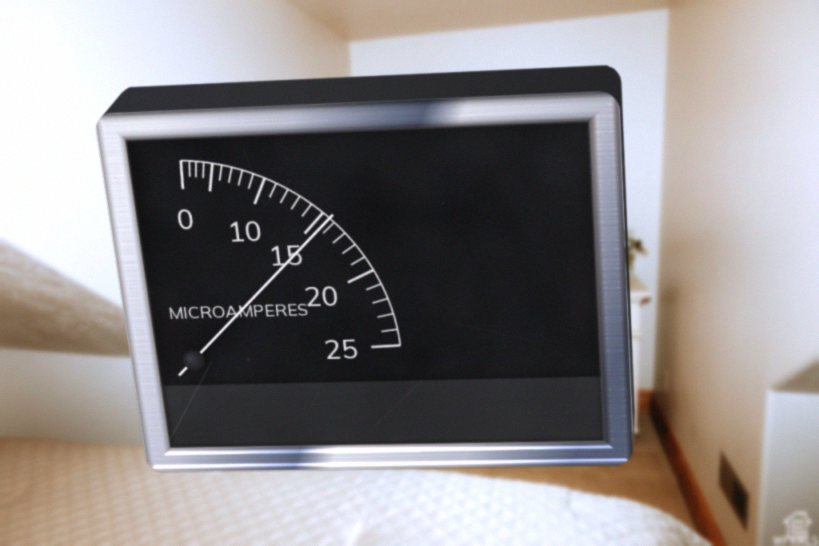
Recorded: 15.5,µA
